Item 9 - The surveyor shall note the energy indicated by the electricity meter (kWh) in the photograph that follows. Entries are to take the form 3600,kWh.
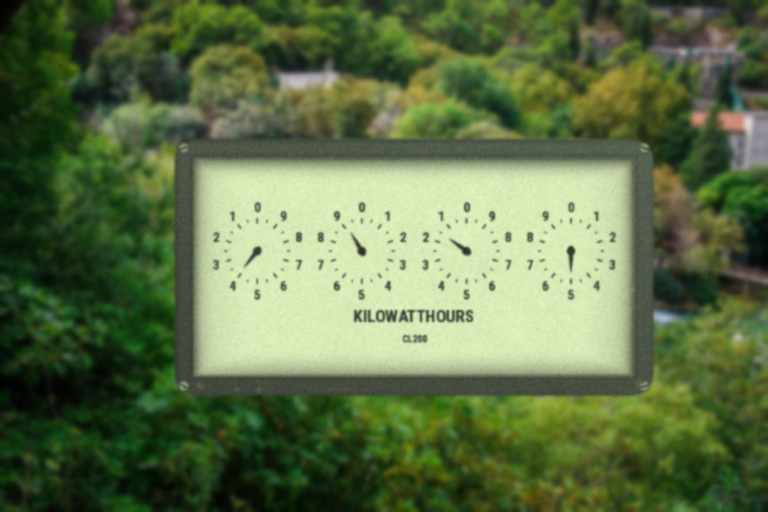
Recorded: 3915,kWh
